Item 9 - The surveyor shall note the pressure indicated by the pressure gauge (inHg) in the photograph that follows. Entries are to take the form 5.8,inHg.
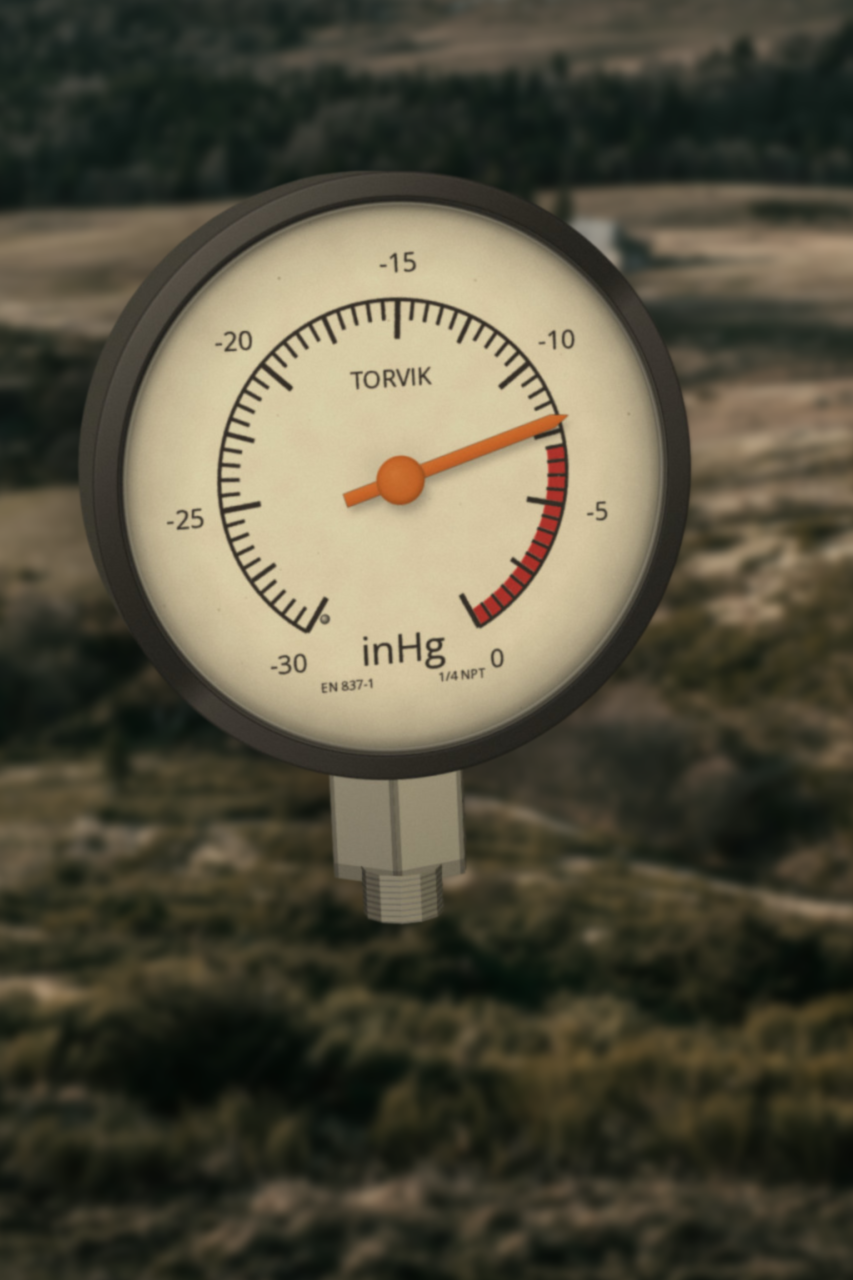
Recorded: -8,inHg
